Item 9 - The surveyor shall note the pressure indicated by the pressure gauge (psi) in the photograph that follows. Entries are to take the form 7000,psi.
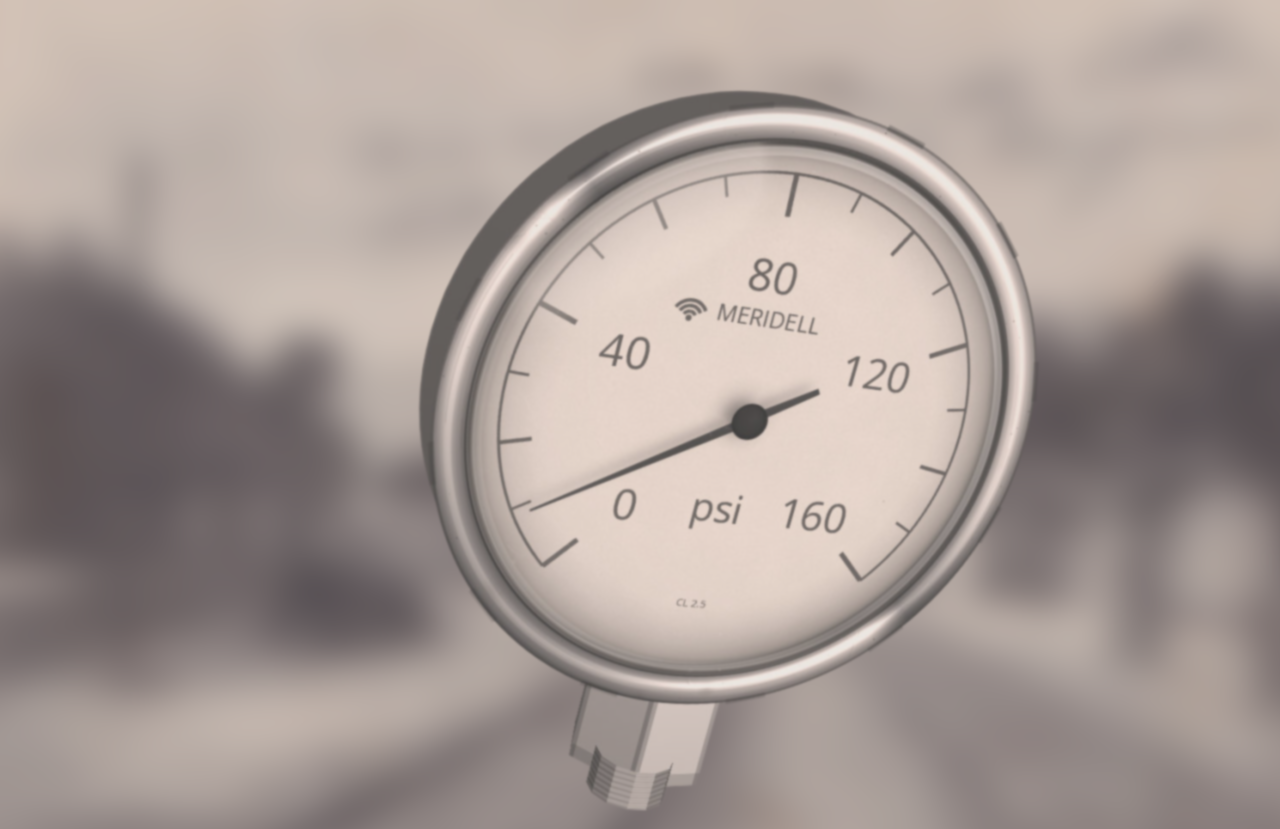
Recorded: 10,psi
